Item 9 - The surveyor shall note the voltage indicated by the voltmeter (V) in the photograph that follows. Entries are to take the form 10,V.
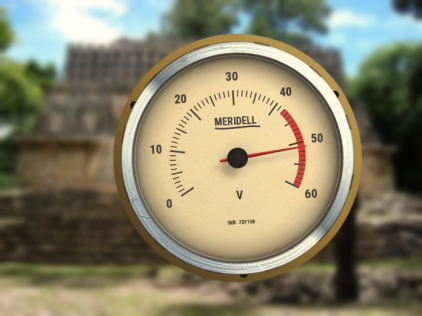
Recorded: 51,V
